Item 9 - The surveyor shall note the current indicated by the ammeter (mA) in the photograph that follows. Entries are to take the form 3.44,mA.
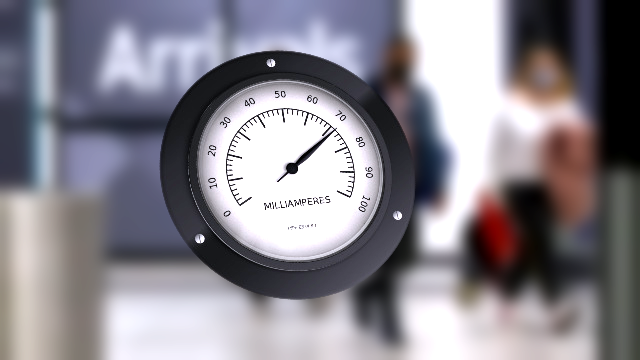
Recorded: 72,mA
